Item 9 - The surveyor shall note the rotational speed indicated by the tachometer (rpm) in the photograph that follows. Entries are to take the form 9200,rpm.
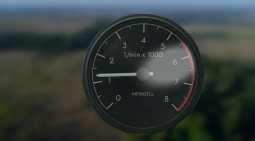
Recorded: 1250,rpm
